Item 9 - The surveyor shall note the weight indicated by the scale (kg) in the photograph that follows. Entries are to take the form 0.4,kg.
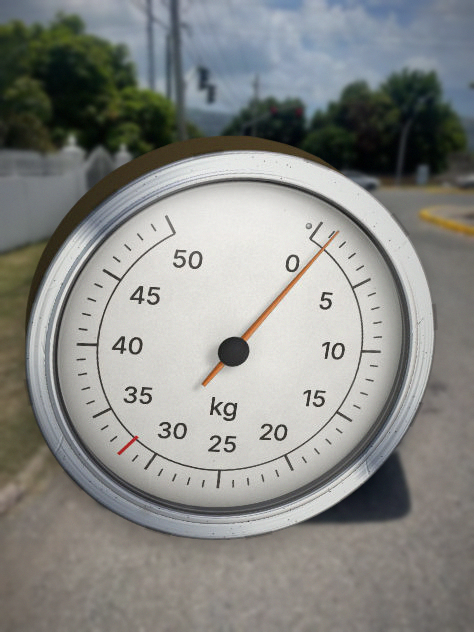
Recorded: 1,kg
